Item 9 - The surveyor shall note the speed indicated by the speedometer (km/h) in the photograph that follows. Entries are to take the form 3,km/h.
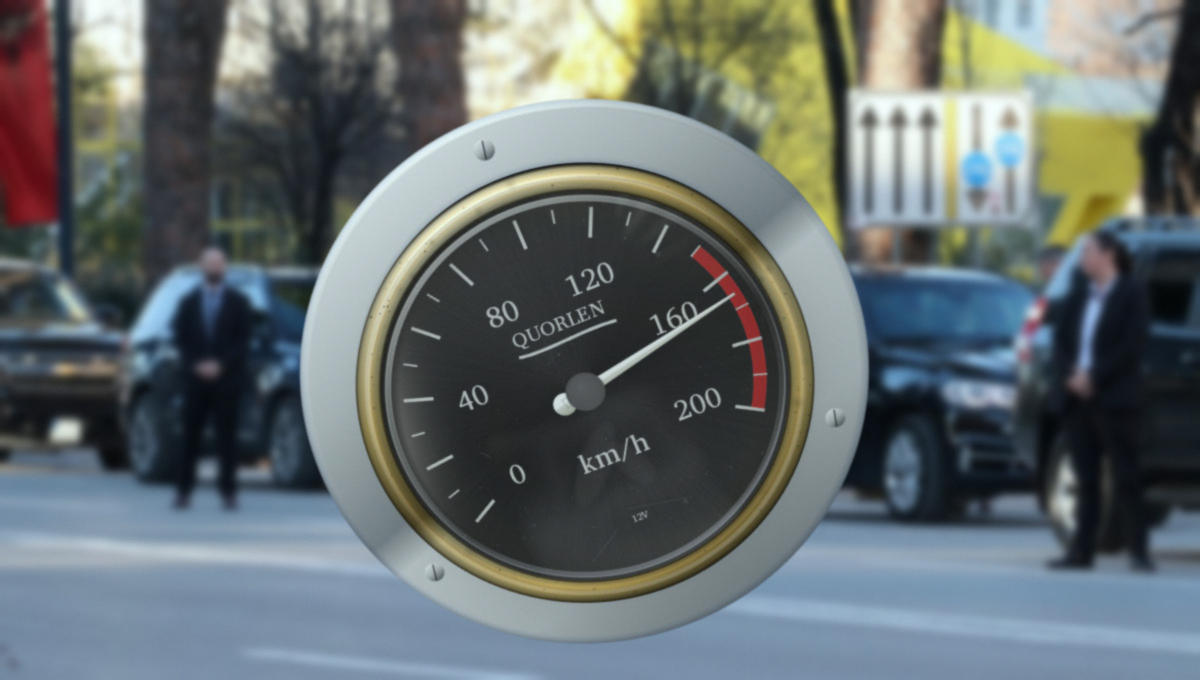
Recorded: 165,km/h
